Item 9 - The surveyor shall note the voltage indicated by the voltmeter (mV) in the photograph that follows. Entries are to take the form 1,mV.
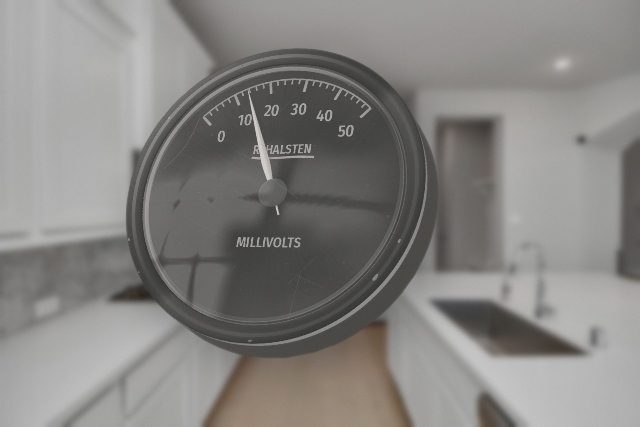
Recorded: 14,mV
